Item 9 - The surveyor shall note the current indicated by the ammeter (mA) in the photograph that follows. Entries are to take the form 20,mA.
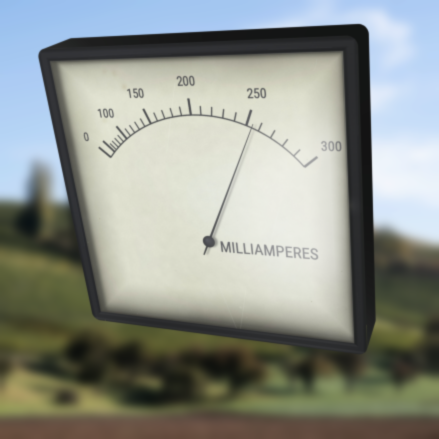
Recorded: 255,mA
